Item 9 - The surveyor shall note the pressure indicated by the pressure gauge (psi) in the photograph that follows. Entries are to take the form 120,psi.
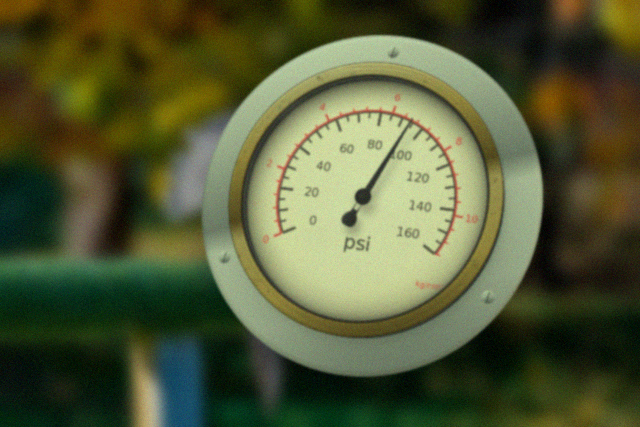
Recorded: 95,psi
